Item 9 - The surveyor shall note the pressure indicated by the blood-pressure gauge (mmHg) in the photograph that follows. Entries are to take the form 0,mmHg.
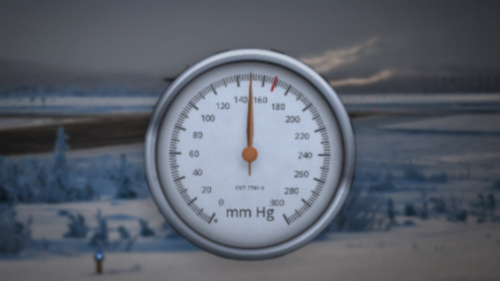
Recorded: 150,mmHg
